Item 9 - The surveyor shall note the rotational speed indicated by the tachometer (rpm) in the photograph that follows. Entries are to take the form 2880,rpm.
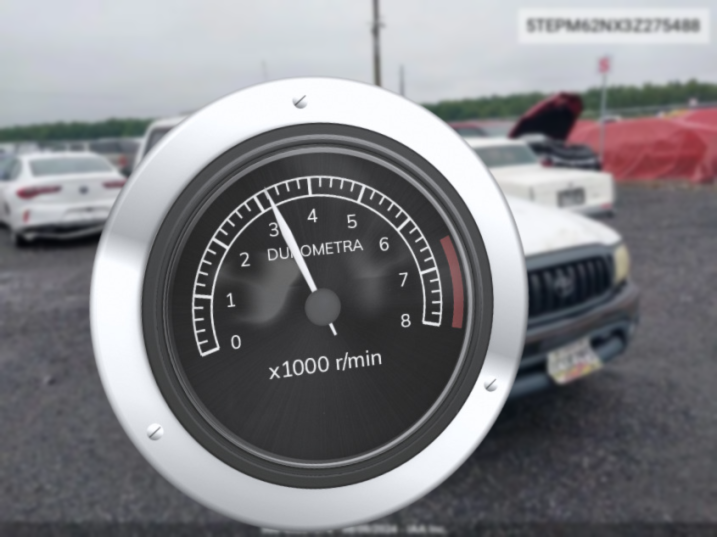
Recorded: 3200,rpm
